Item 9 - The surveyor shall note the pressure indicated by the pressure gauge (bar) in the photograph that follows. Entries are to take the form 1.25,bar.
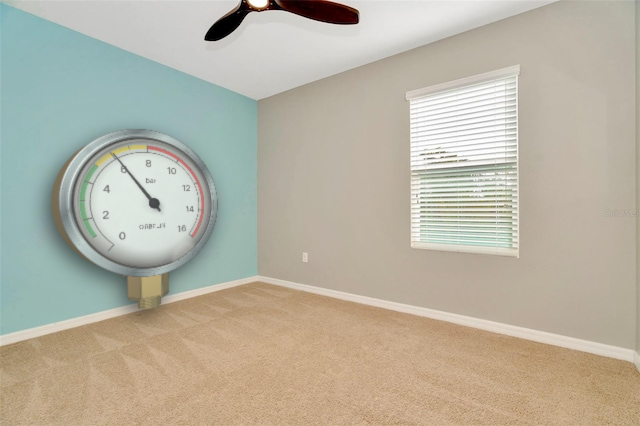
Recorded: 6,bar
